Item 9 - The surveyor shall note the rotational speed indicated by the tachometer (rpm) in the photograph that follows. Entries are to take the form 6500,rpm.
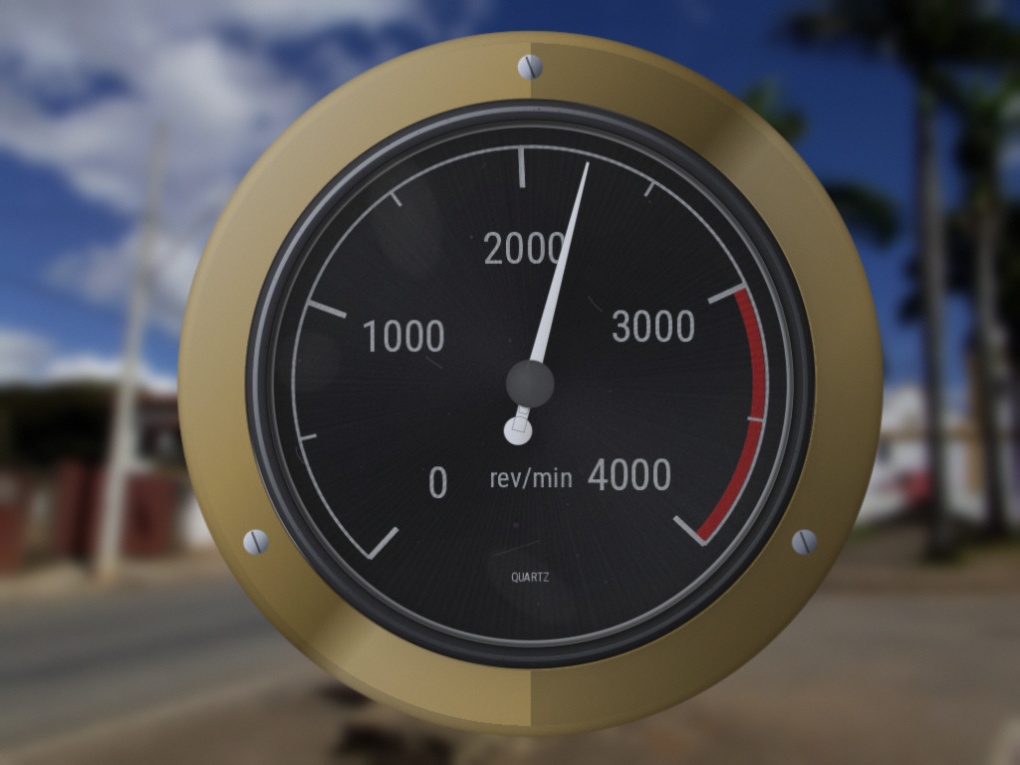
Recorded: 2250,rpm
